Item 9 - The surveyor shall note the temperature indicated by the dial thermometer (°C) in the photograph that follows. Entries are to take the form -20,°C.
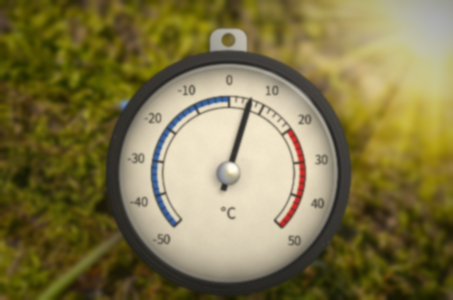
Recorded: 6,°C
